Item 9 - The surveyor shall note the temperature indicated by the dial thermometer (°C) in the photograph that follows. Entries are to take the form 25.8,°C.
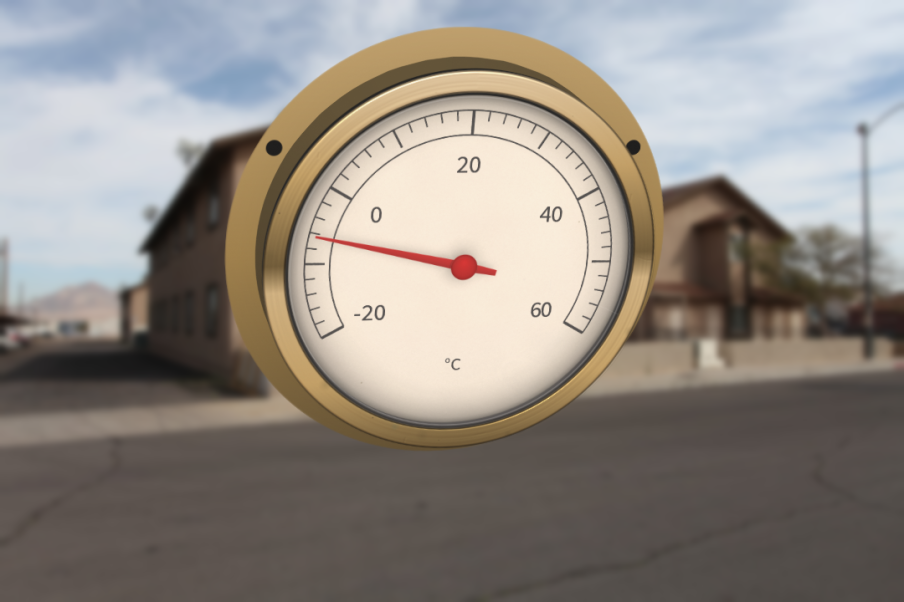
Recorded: -6,°C
